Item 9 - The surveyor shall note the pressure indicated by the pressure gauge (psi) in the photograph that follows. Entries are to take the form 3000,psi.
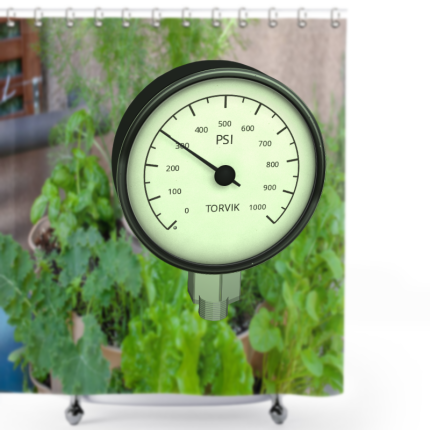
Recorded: 300,psi
